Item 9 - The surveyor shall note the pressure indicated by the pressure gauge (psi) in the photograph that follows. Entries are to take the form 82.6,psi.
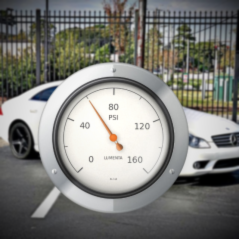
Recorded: 60,psi
